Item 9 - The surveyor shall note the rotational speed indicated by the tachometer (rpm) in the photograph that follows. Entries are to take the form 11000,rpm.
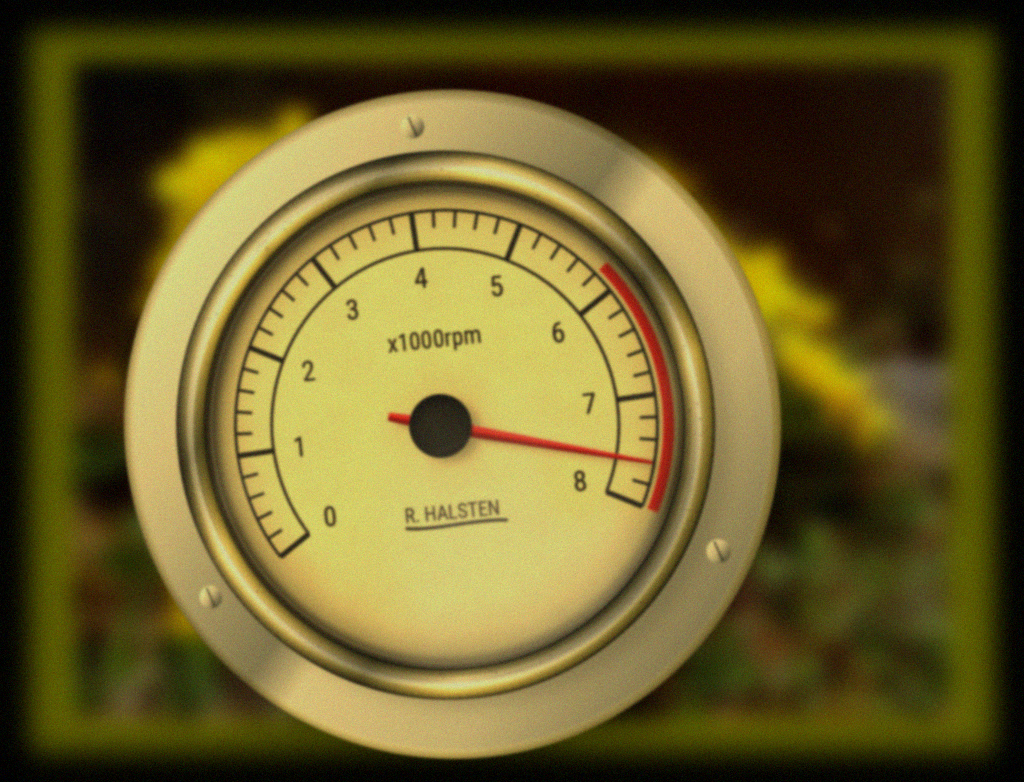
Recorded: 7600,rpm
